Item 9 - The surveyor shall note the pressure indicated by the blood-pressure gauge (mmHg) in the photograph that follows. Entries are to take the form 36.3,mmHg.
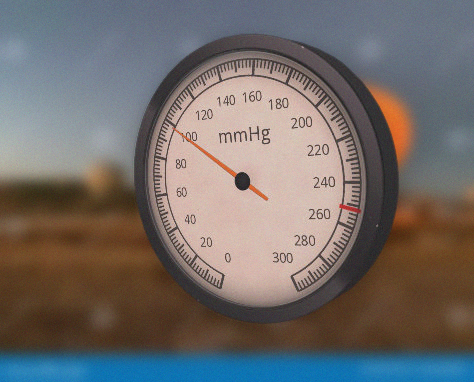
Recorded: 100,mmHg
